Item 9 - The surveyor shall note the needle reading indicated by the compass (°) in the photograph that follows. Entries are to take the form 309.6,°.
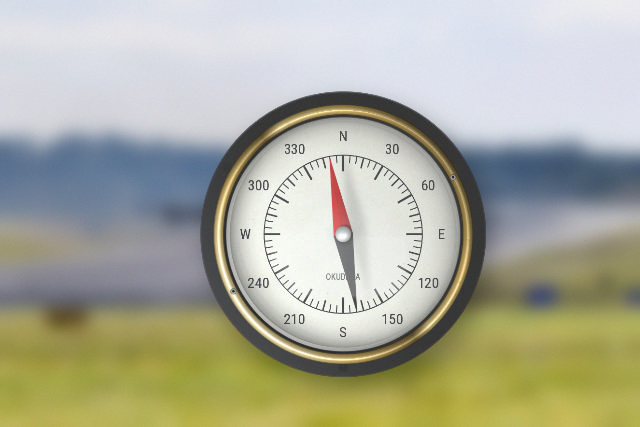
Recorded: 350,°
